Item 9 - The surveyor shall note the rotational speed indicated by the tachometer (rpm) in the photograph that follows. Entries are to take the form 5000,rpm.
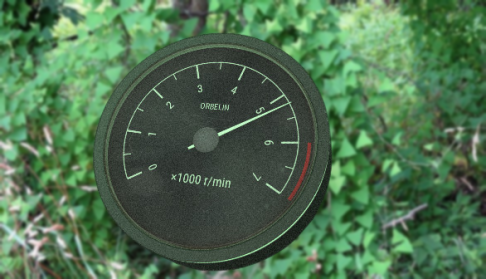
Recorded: 5250,rpm
